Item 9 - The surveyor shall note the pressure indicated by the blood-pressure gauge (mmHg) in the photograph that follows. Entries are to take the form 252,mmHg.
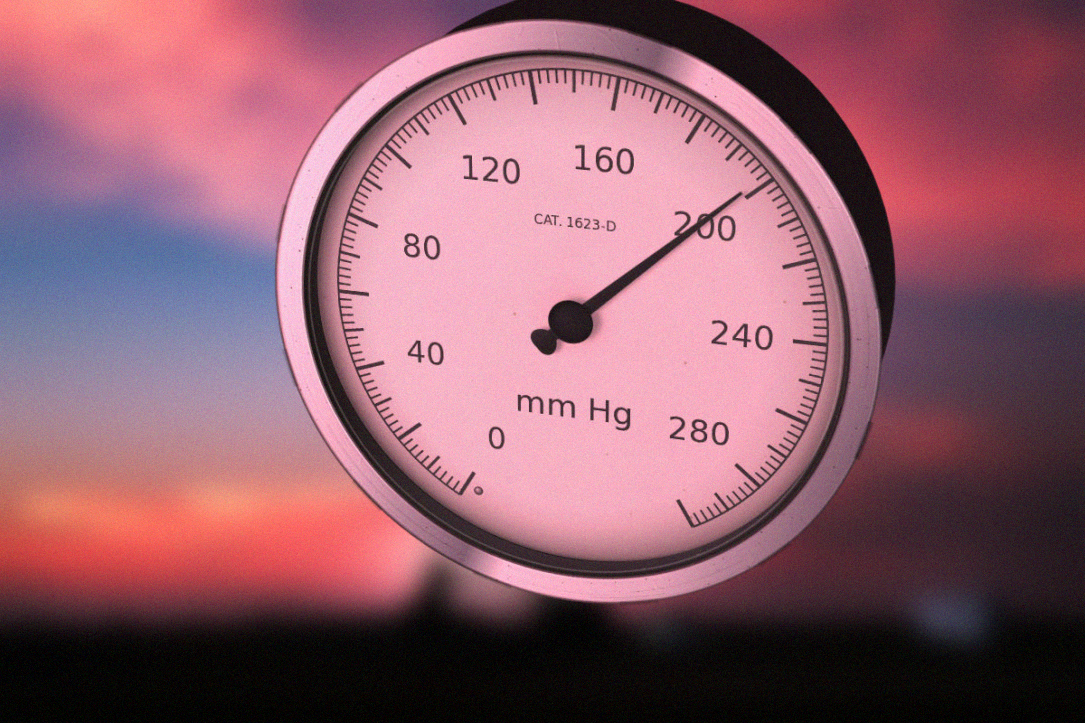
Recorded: 198,mmHg
